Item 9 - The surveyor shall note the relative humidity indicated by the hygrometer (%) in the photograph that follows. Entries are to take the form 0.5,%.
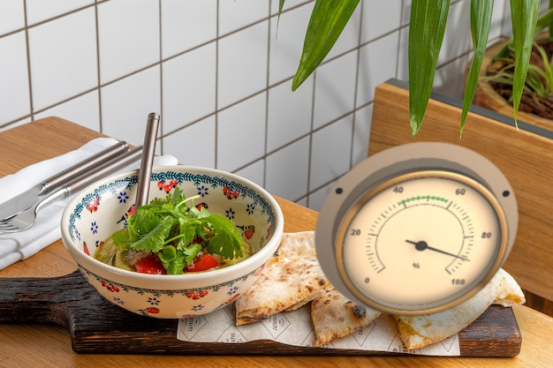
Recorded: 90,%
